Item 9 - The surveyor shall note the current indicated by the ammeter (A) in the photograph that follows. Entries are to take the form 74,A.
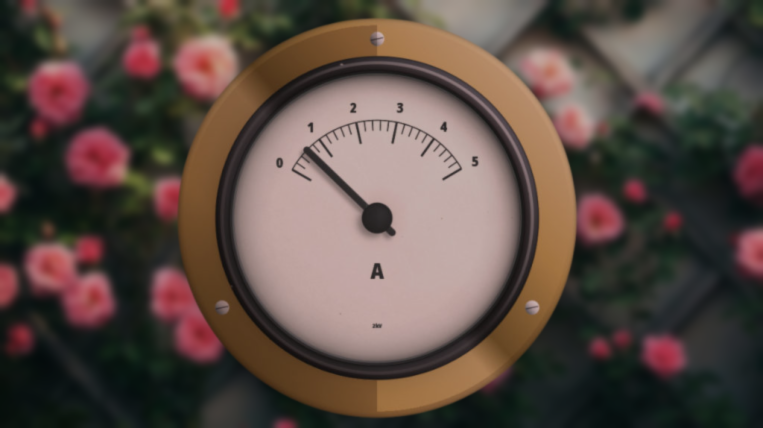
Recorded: 0.6,A
